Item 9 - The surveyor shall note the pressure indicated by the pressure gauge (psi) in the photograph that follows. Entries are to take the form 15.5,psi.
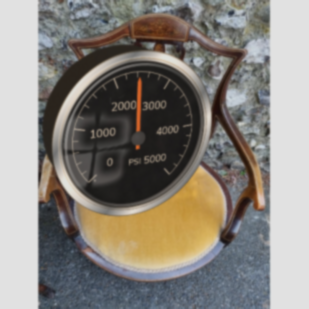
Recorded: 2400,psi
